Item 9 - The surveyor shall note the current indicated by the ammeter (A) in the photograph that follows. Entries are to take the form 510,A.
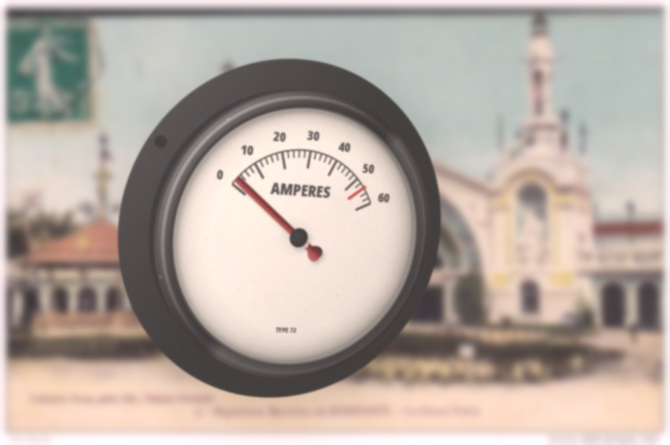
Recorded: 2,A
